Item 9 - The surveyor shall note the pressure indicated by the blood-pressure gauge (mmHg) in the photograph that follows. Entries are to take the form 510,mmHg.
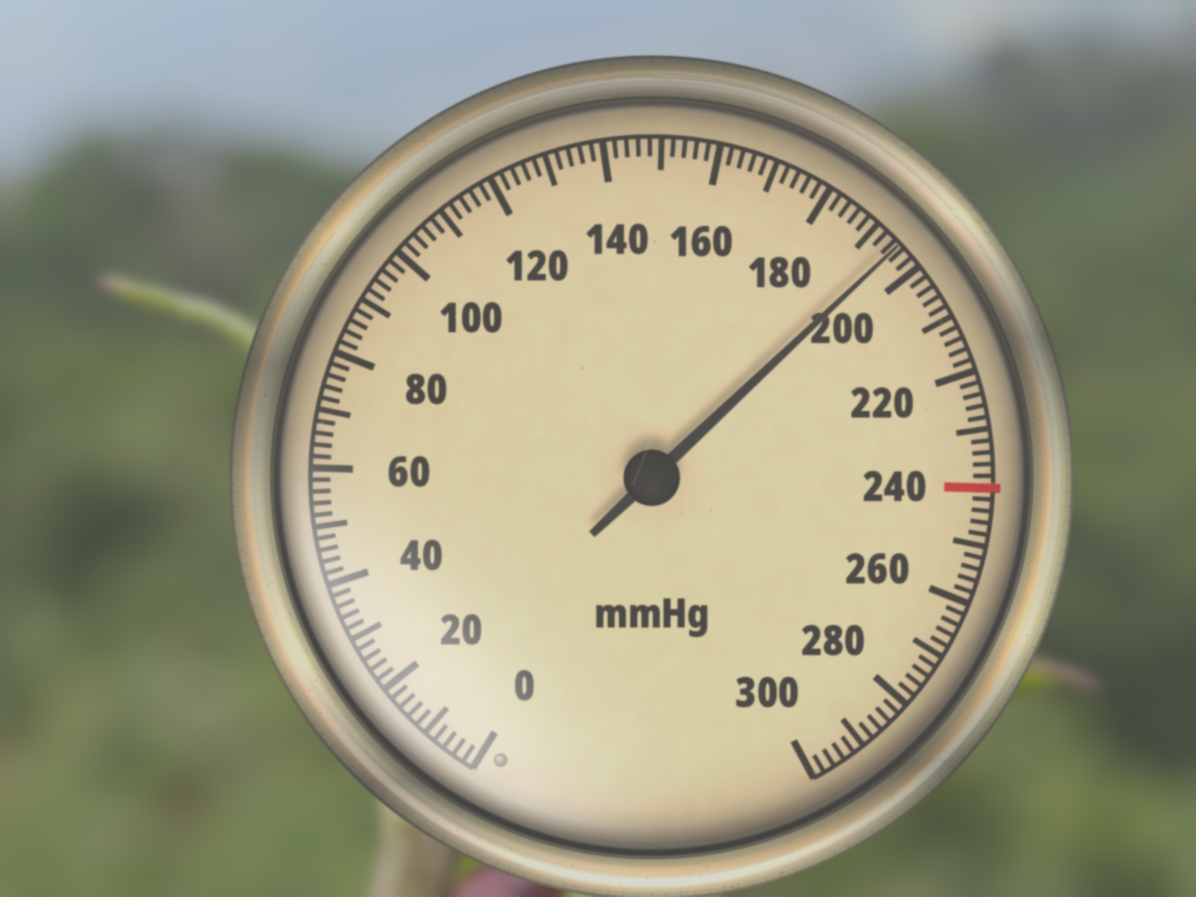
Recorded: 195,mmHg
